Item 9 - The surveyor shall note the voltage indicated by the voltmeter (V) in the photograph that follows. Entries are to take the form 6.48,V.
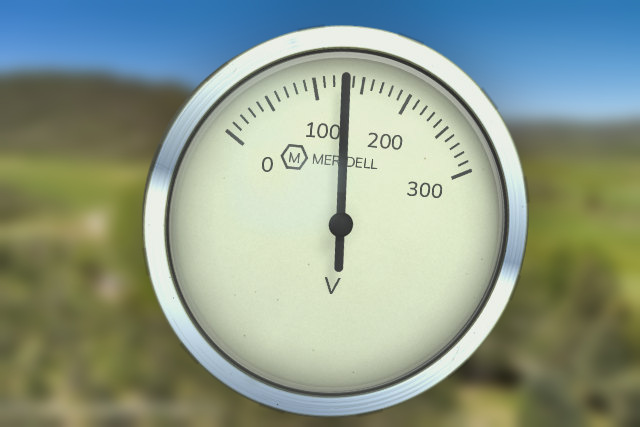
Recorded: 130,V
